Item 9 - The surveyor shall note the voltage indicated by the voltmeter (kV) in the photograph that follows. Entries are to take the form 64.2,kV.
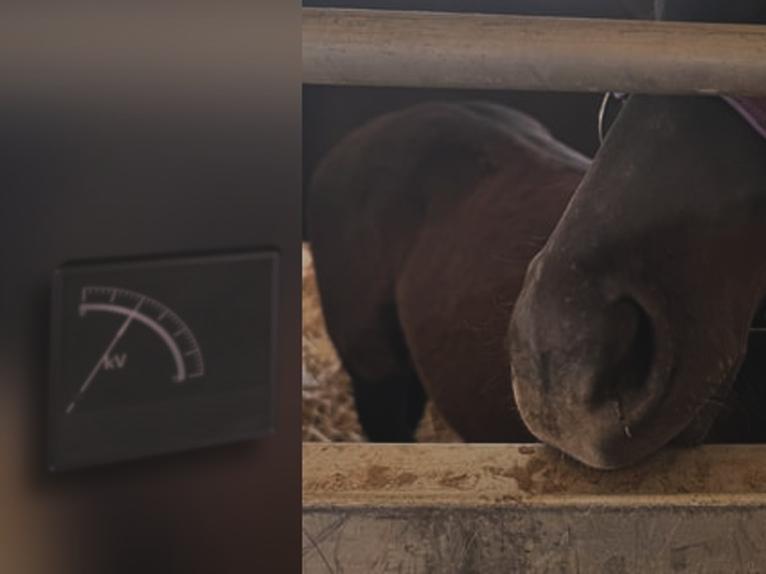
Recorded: 5,kV
